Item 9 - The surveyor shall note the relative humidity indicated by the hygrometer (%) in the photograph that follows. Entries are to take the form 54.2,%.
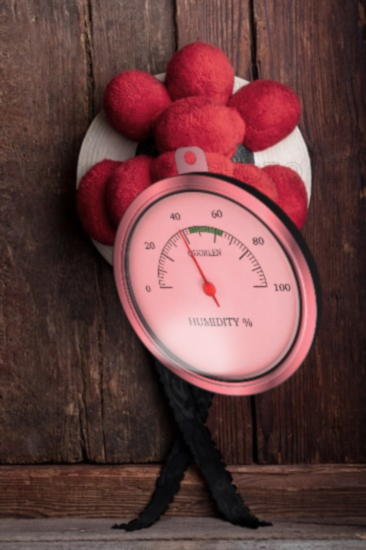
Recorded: 40,%
